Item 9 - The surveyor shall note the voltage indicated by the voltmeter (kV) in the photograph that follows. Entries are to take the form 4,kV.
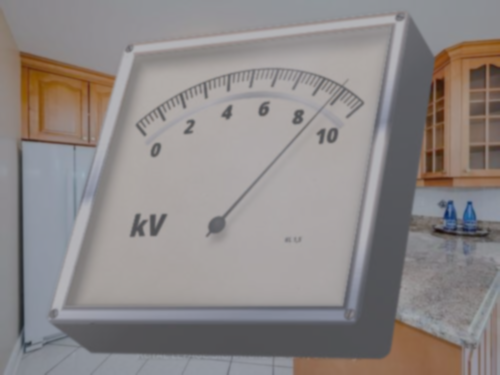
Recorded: 9,kV
